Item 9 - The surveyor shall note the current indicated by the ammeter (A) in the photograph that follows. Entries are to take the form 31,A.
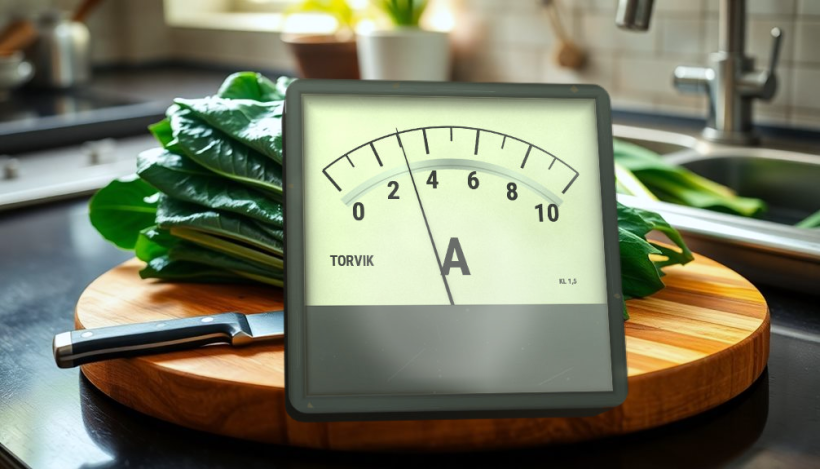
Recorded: 3,A
